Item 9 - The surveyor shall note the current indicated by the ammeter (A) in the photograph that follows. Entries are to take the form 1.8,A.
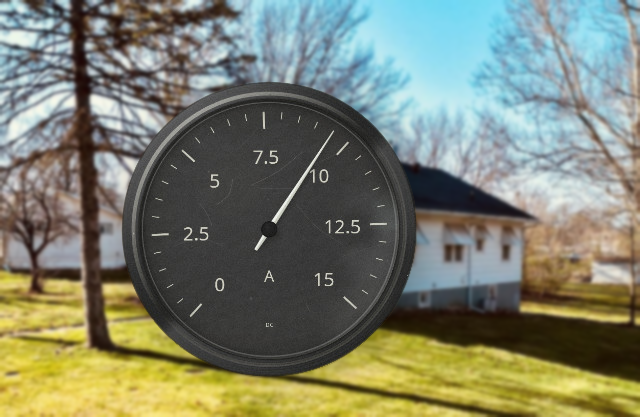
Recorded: 9.5,A
